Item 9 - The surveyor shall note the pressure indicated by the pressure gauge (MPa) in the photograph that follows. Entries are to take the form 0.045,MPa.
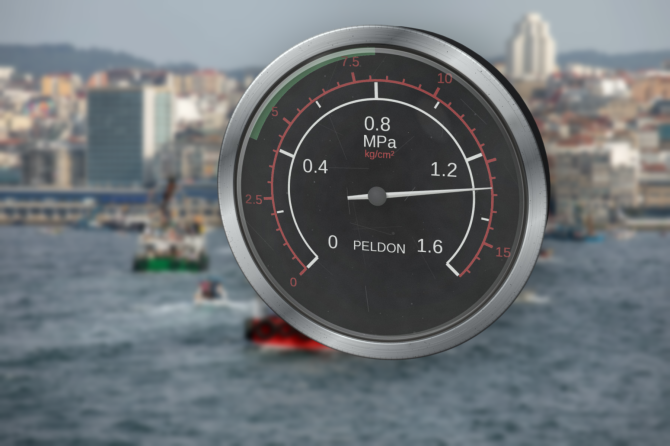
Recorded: 1.3,MPa
